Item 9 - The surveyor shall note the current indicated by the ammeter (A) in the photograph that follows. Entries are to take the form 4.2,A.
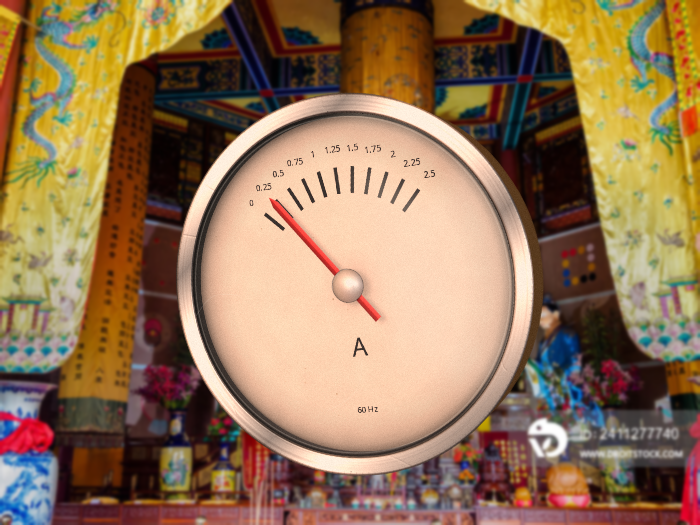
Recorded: 0.25,A
